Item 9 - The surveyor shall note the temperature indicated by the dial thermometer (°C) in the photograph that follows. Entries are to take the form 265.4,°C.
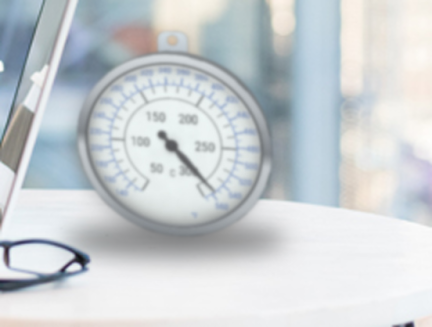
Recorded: 290,°C
